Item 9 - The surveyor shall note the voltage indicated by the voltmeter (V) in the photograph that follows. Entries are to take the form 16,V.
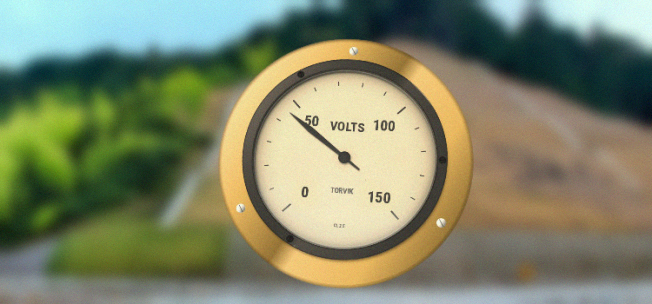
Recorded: 45,V
